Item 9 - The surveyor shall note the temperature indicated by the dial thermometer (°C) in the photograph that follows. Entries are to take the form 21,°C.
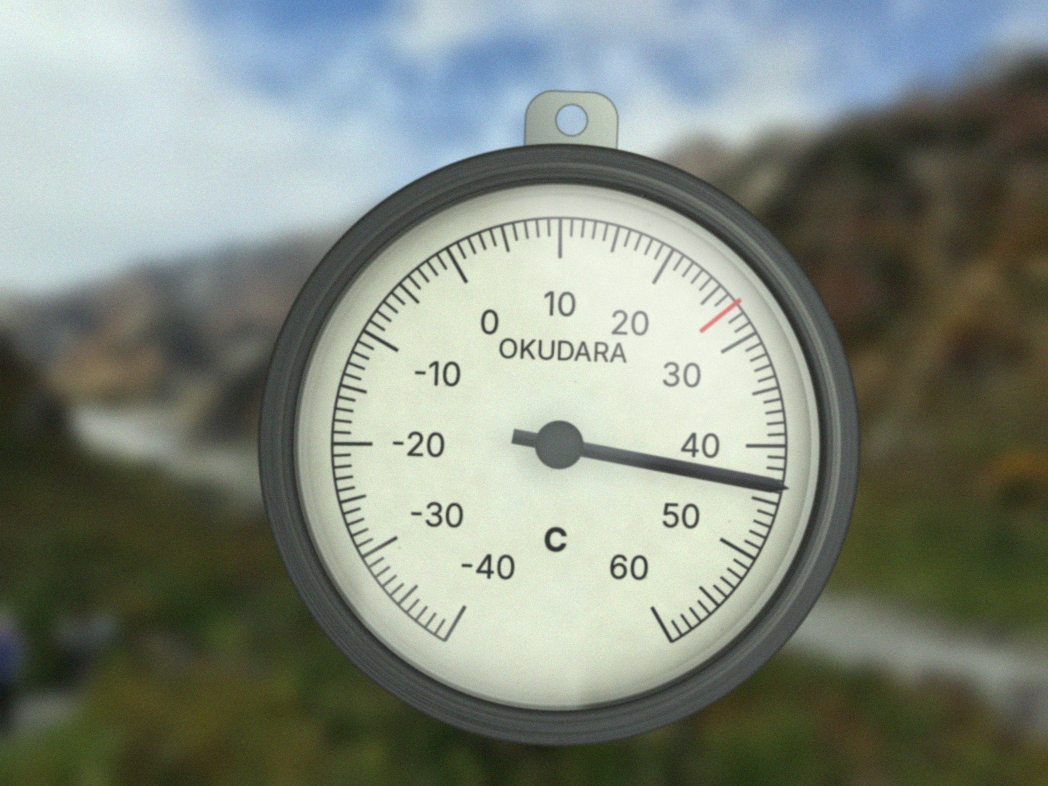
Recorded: 43.5,°C
